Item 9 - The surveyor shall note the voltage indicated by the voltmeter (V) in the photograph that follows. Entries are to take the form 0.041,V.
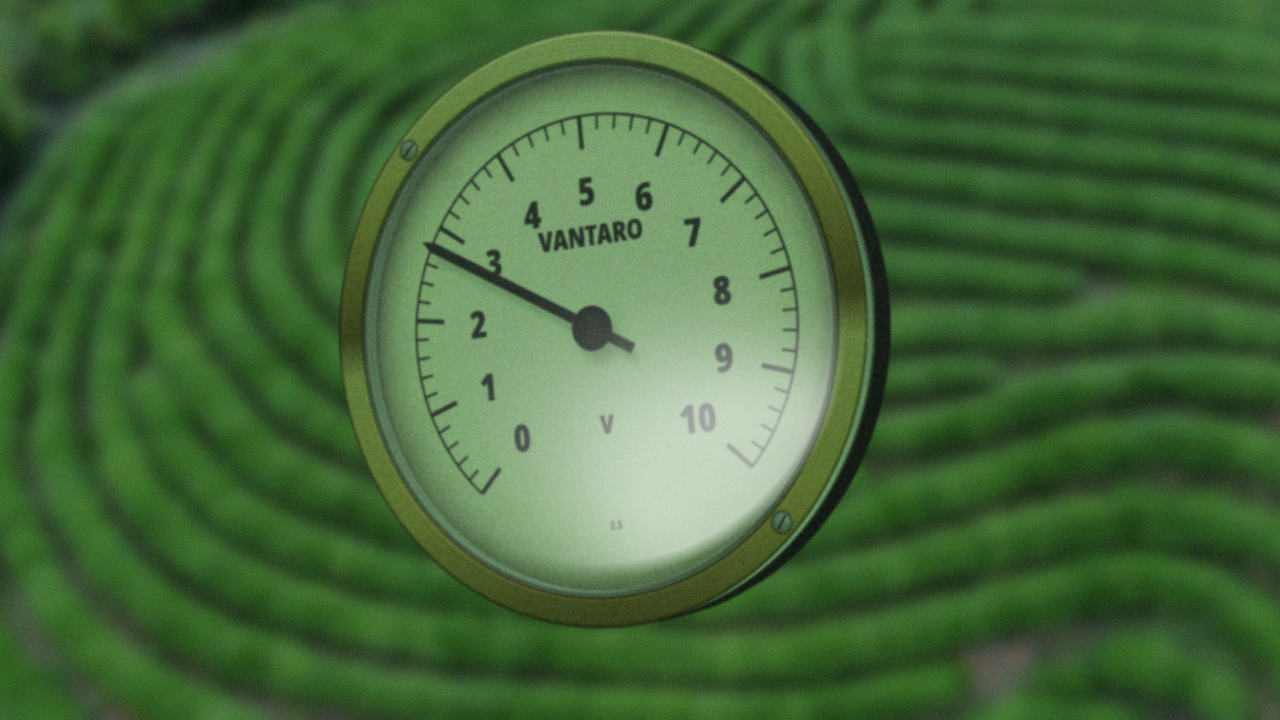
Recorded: 2.8,V
